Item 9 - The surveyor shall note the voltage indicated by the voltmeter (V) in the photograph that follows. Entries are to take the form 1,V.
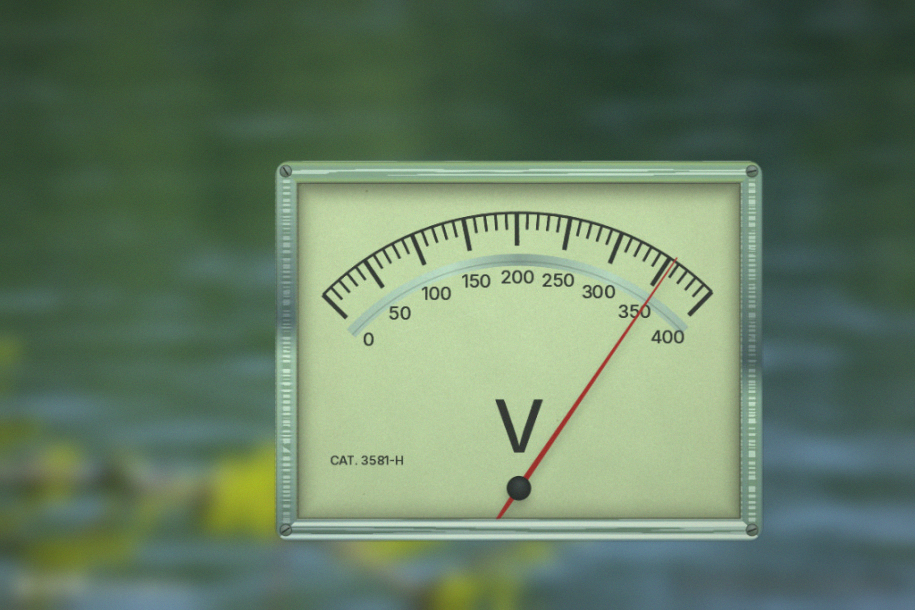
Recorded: 355,V
